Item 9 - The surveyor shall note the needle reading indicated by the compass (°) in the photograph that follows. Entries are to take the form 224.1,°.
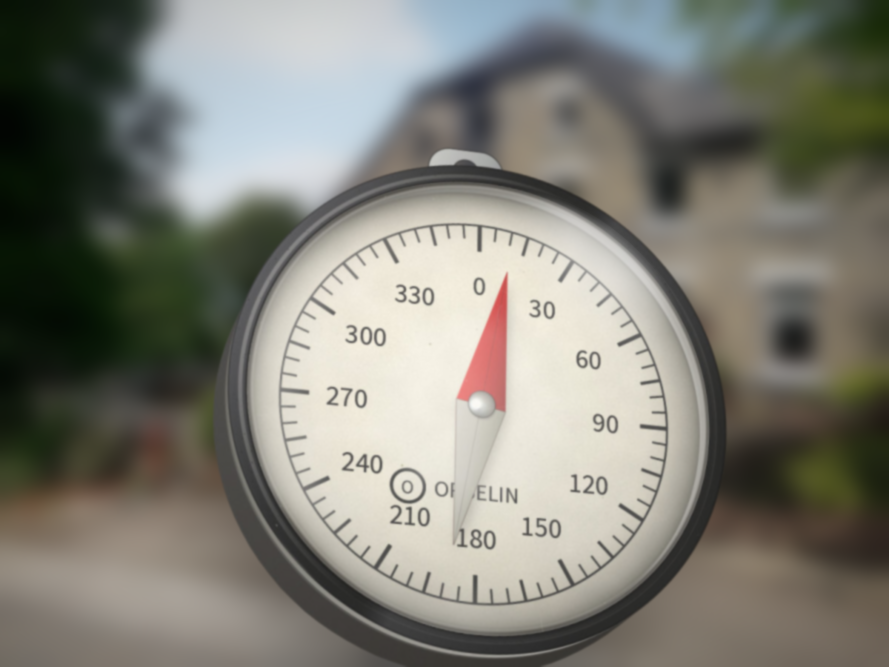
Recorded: 10,°
